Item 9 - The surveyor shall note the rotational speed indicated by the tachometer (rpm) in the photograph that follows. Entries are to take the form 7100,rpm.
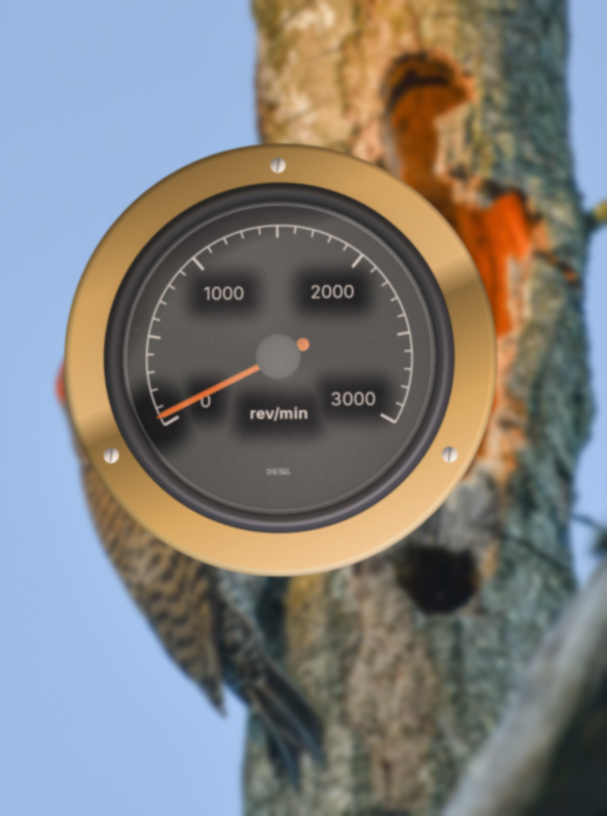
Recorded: 50,rpm
